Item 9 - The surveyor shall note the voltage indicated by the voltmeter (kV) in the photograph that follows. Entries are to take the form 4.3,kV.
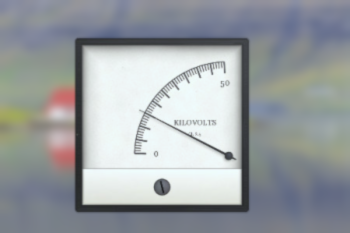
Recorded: 15,kV
